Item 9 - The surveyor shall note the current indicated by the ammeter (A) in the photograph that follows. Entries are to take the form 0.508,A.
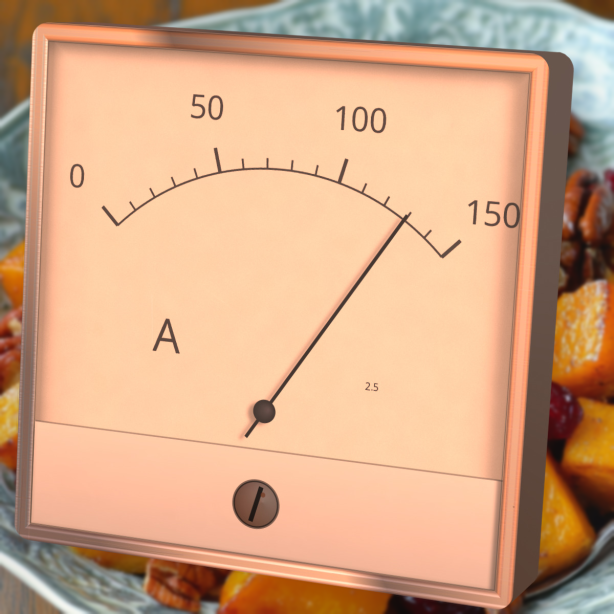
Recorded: 130,A
